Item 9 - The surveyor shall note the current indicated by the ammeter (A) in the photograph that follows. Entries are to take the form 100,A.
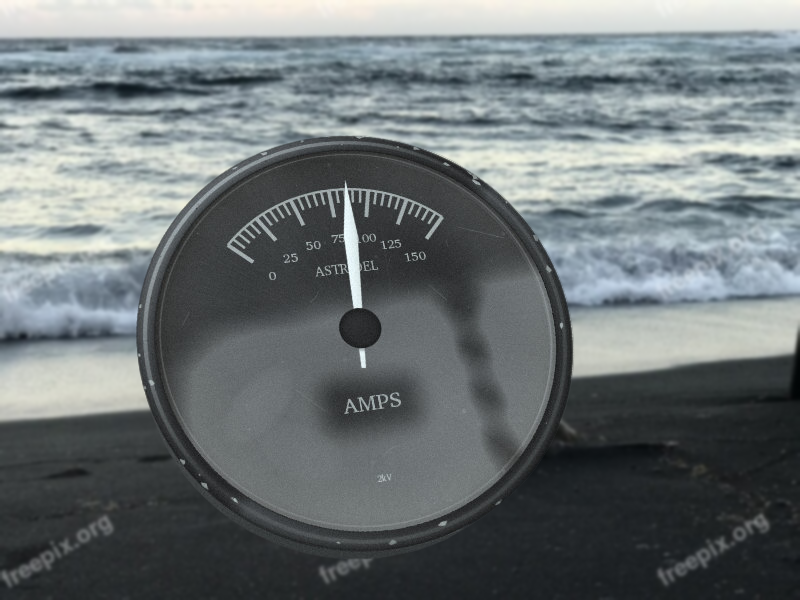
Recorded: 85,A
